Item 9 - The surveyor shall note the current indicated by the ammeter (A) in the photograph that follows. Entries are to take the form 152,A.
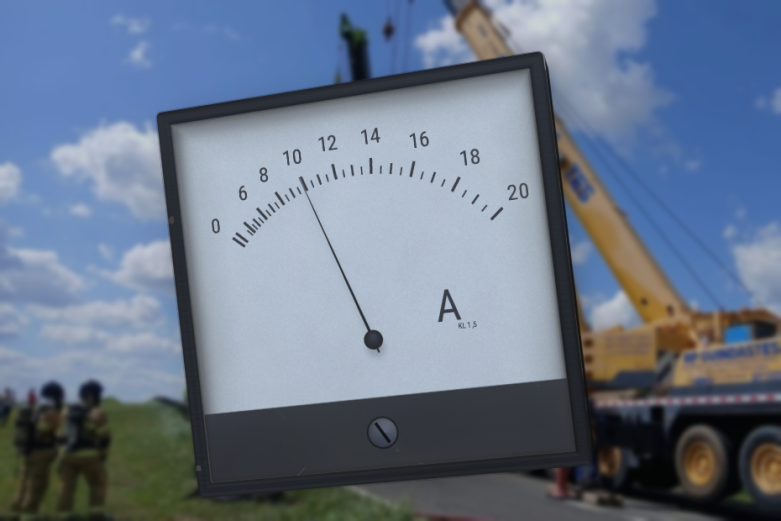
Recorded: 10,A
